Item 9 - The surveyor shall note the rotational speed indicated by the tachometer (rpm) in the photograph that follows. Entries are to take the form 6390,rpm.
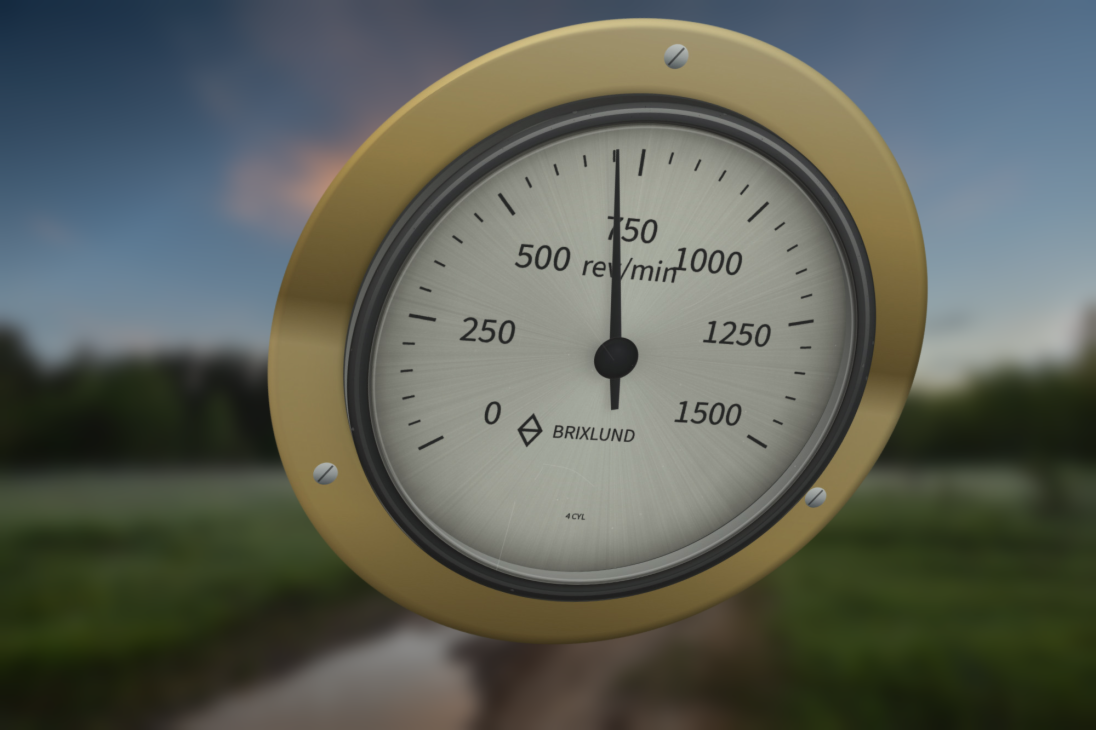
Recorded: 700,rpm
